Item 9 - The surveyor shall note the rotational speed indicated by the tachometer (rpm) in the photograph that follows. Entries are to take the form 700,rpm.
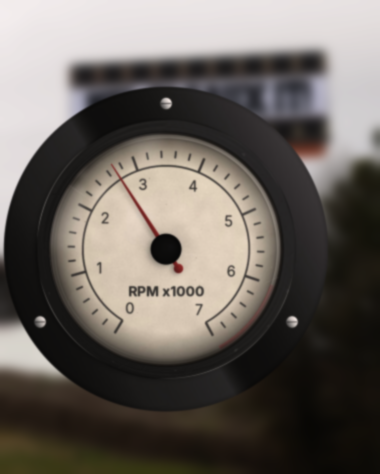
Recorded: 2700,rpm
